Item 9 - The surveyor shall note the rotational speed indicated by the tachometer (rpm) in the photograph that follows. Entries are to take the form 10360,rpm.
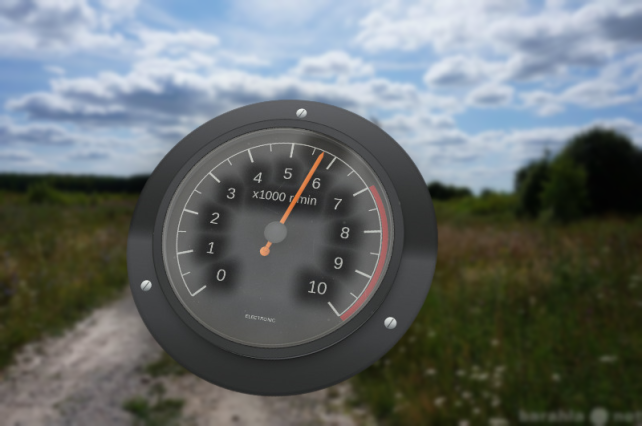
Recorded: 5750,rpm
